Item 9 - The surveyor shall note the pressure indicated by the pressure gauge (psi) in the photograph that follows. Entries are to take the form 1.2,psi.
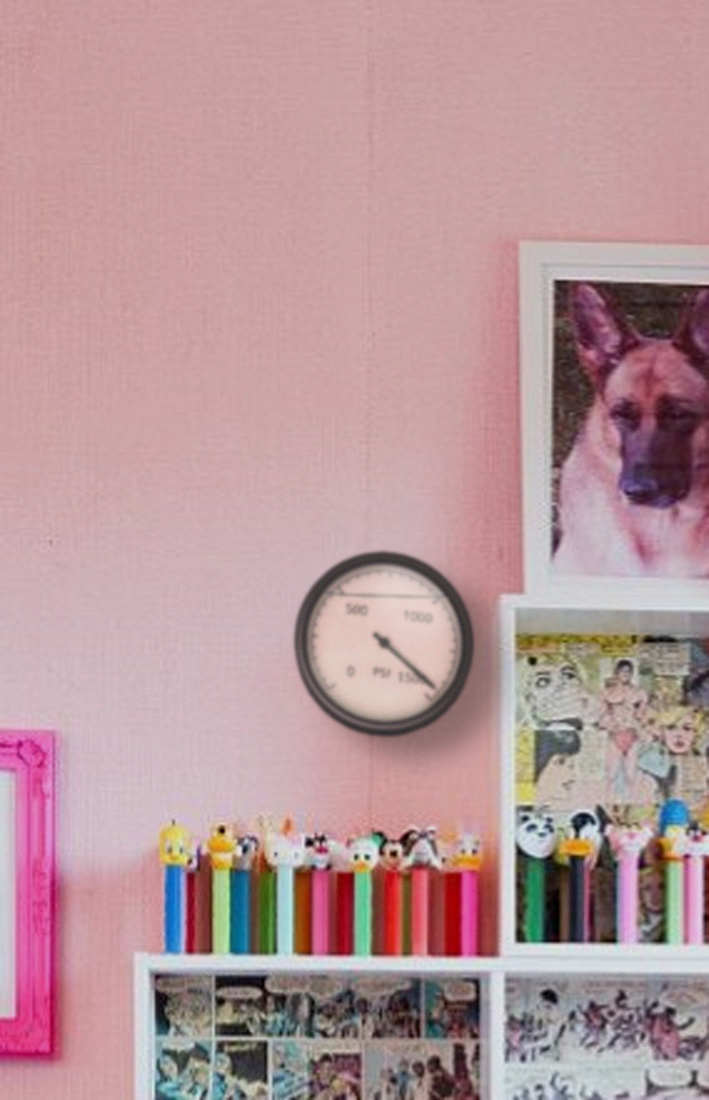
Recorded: 1450,psi
